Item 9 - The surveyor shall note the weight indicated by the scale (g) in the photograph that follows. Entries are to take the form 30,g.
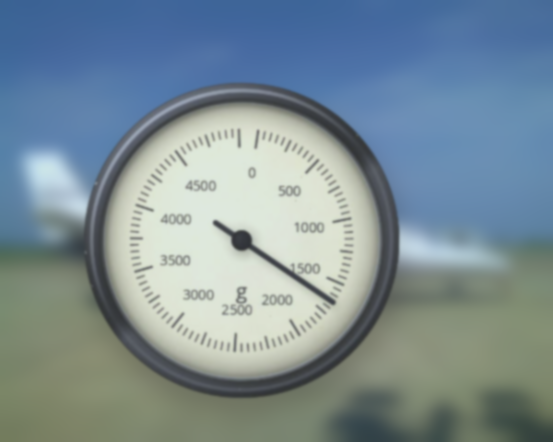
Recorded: 1650,g
